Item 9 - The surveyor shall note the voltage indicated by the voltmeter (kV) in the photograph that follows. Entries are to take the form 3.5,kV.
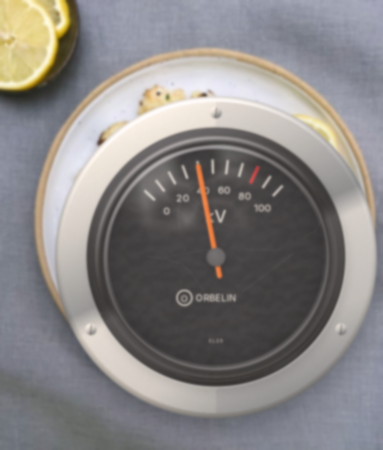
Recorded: 40,kV
